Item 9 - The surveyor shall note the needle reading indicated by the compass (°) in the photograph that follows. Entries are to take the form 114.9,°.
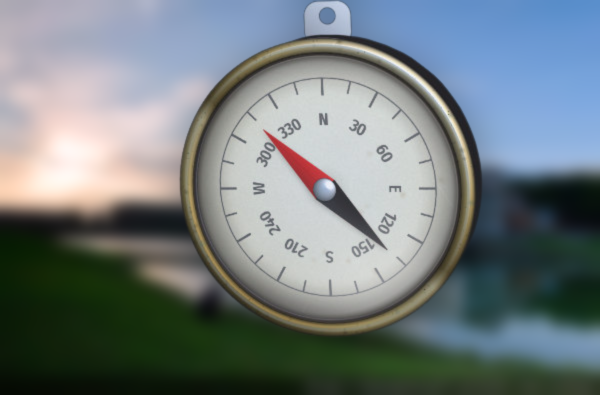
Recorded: 315,°
